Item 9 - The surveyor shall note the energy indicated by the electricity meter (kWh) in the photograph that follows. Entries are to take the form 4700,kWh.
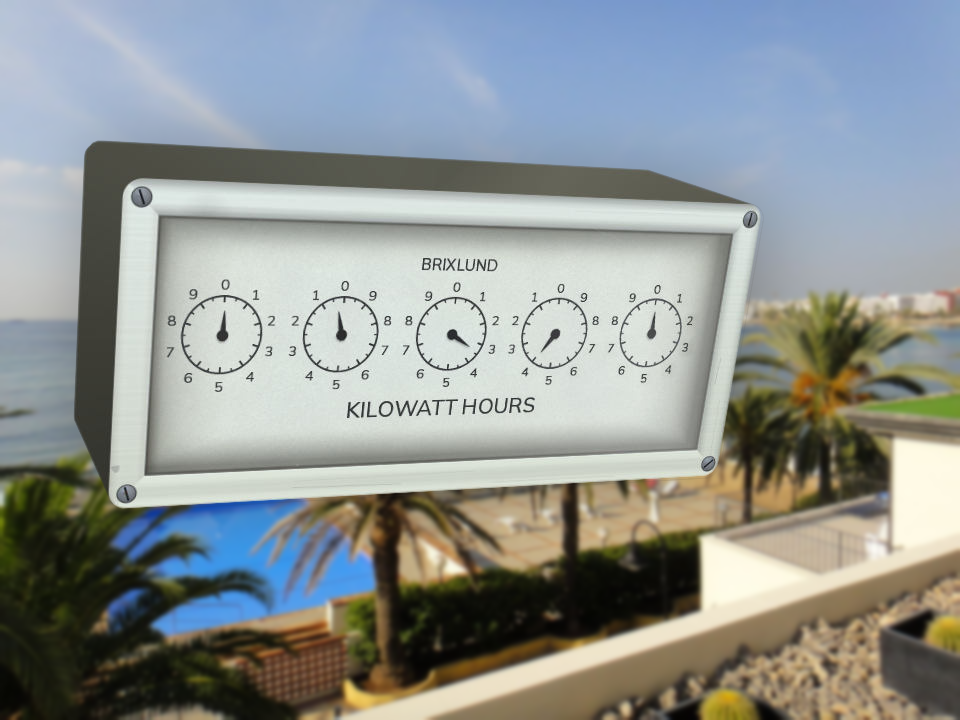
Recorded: 340,kWh
